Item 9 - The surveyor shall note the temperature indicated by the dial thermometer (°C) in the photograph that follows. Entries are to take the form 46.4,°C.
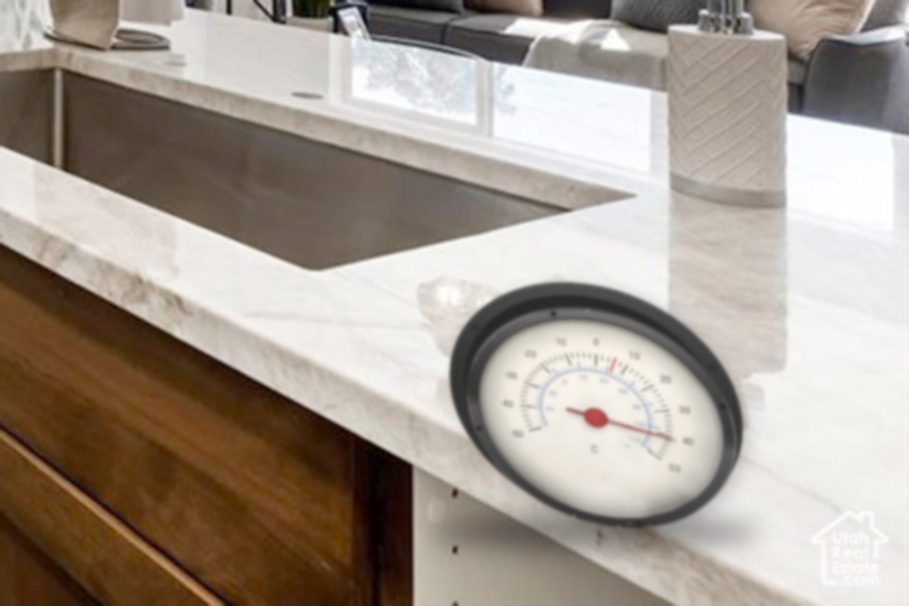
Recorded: 40,°C
